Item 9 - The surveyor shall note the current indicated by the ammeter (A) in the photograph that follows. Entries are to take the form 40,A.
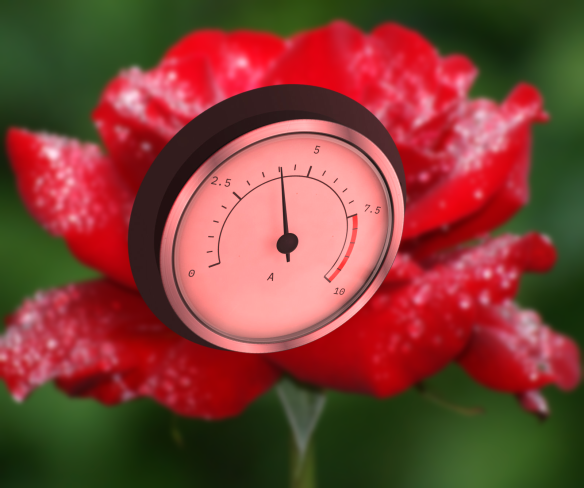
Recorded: 4,A
